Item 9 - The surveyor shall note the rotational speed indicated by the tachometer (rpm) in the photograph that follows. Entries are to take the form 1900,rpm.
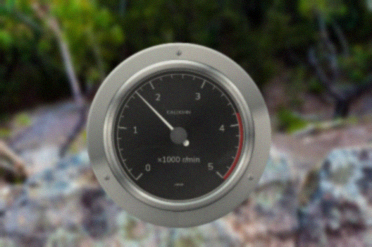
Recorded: 1700,rpm
